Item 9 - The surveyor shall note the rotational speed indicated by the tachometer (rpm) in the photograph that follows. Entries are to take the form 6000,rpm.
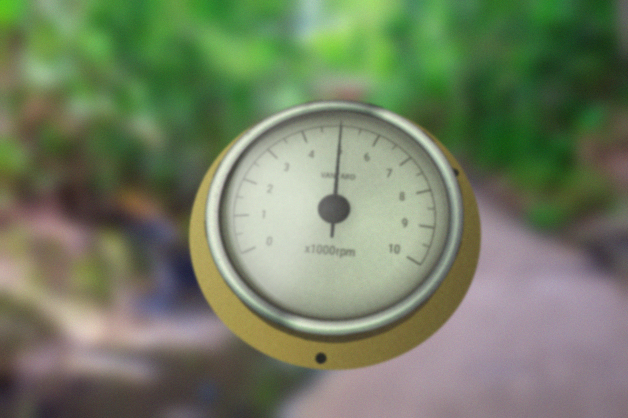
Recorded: 5000,rpm
